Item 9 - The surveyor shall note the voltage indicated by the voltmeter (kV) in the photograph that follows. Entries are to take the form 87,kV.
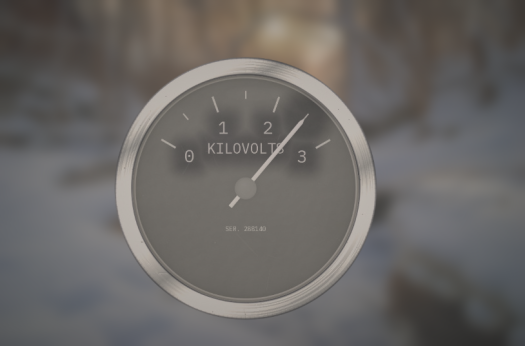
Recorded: 2.5,kV
